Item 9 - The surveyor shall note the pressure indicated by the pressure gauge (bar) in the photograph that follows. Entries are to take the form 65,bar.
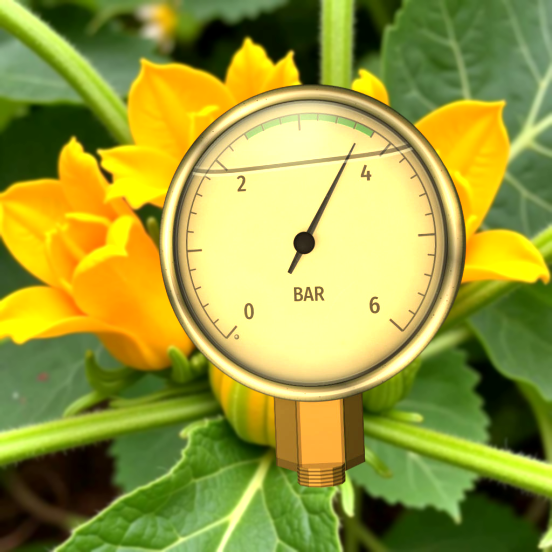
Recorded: 3.7,bar
